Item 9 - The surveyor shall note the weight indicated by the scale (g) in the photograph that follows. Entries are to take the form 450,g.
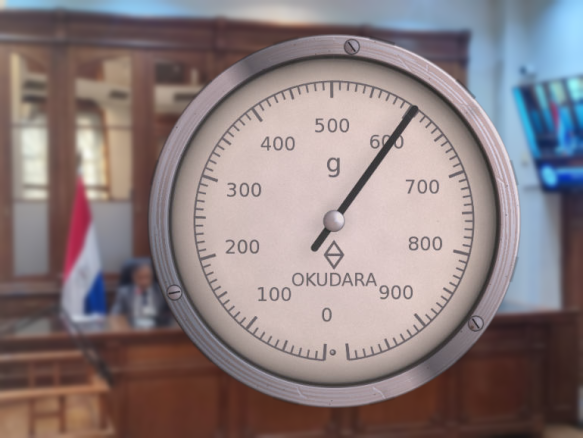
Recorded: 605,g
